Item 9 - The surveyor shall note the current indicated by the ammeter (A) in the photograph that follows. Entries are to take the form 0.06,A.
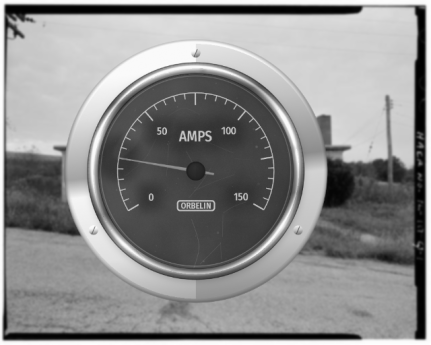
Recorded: 25,A
